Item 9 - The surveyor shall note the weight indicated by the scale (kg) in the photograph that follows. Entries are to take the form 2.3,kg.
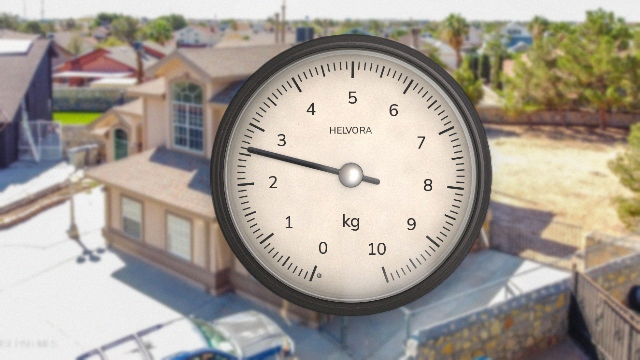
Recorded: 2.6,kg
